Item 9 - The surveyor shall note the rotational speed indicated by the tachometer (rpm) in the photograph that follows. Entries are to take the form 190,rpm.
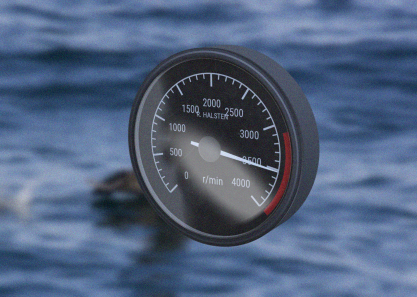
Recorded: 3500,rpm
